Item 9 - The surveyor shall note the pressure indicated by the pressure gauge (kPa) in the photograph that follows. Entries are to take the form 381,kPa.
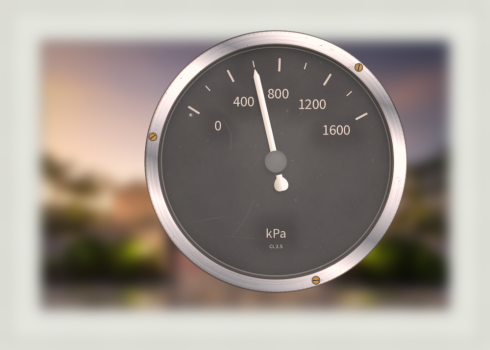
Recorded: 600,kPa
